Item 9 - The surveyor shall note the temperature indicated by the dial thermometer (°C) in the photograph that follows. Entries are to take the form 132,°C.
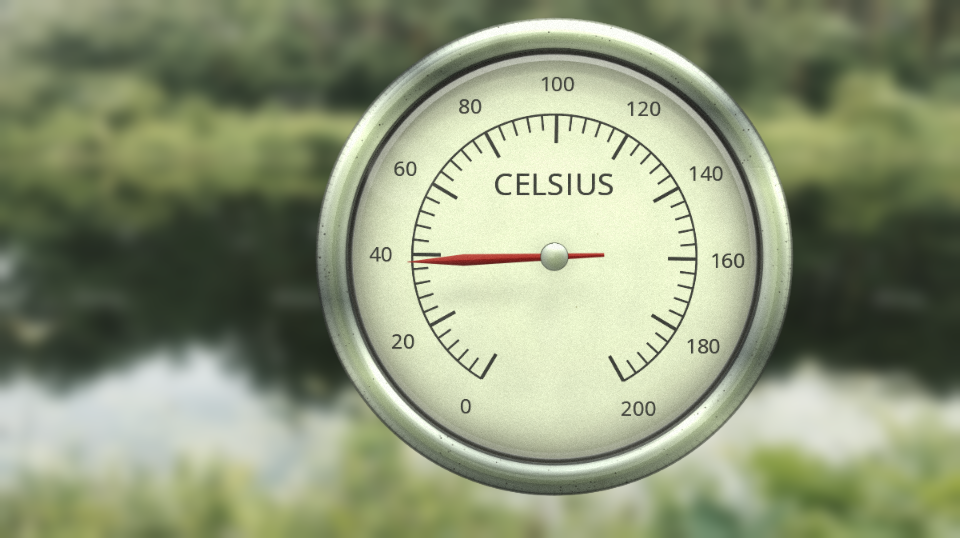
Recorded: 38,°C
